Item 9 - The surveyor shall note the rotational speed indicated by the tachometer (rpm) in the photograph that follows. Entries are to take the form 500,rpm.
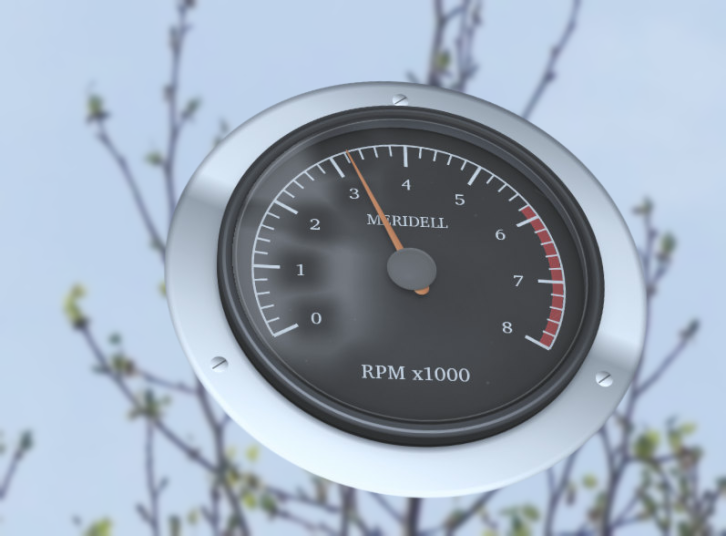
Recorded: 3200,rpm
